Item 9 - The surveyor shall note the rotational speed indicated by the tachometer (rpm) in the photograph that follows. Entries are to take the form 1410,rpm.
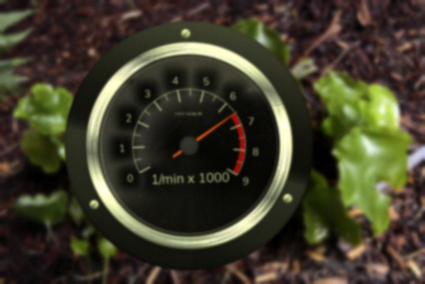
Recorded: 6500,rpm
